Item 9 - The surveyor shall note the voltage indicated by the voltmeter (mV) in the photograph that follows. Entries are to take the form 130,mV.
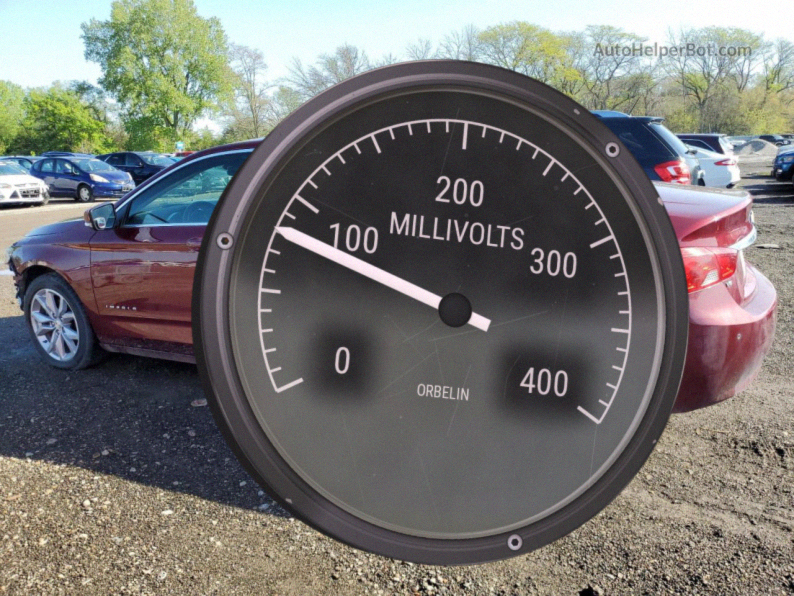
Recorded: 80,mV
